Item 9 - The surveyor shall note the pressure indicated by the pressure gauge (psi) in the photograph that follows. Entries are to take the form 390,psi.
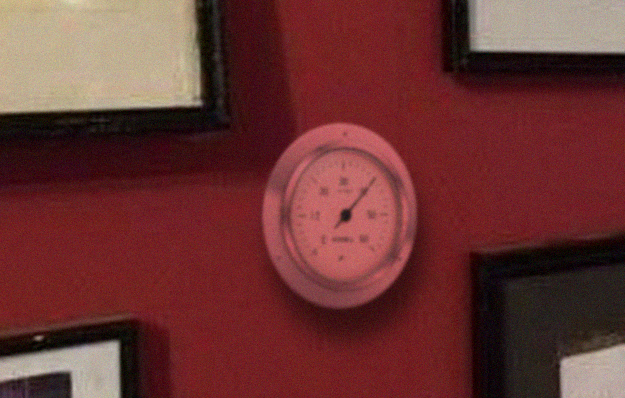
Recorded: 40,psi
